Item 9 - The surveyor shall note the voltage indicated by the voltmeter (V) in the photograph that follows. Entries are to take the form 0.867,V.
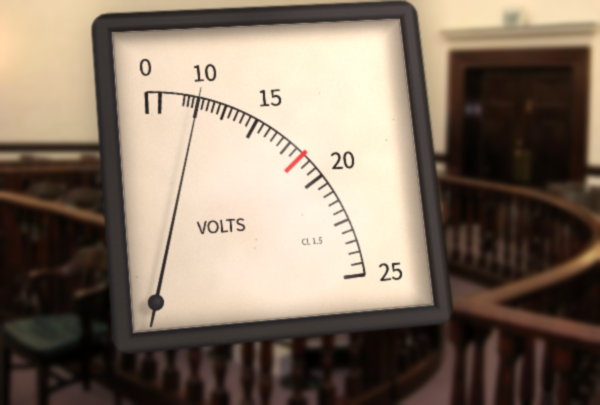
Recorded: 10,V
